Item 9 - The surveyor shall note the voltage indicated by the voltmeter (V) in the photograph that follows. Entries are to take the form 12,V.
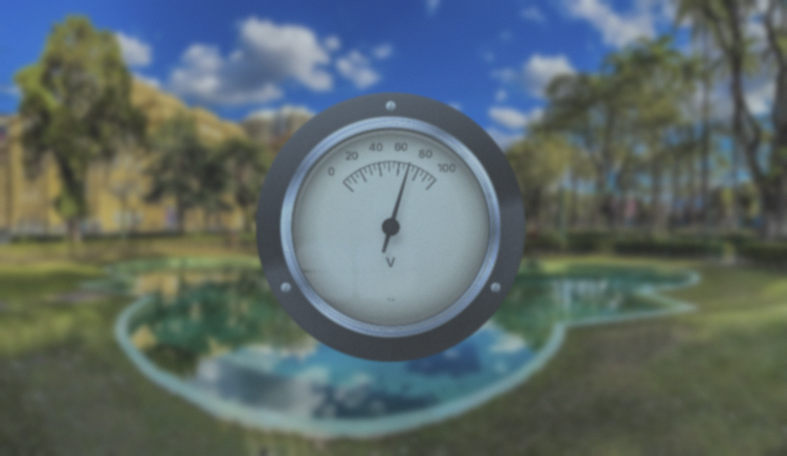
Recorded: 70,V
